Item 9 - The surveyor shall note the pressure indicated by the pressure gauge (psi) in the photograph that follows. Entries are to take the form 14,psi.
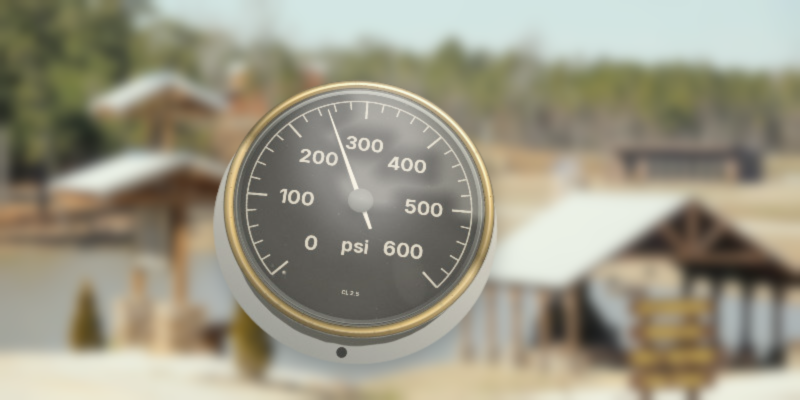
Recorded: 250,psi
